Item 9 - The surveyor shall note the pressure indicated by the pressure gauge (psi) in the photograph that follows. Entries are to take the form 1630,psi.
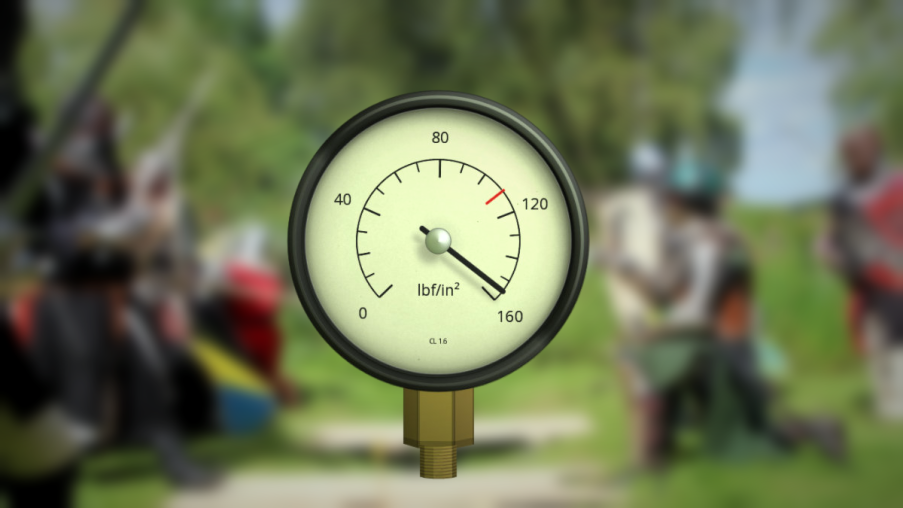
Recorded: 155,psi
